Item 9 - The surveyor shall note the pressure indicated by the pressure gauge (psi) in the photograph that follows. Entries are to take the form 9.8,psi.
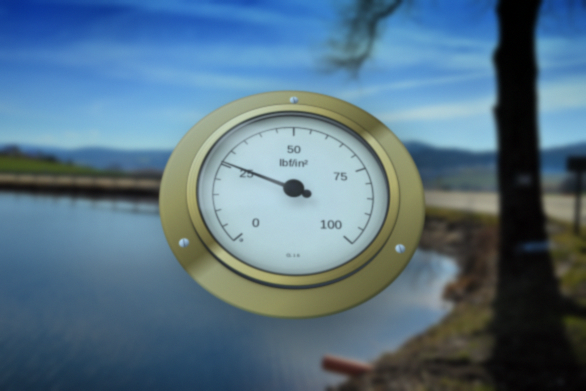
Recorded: 25,psi
